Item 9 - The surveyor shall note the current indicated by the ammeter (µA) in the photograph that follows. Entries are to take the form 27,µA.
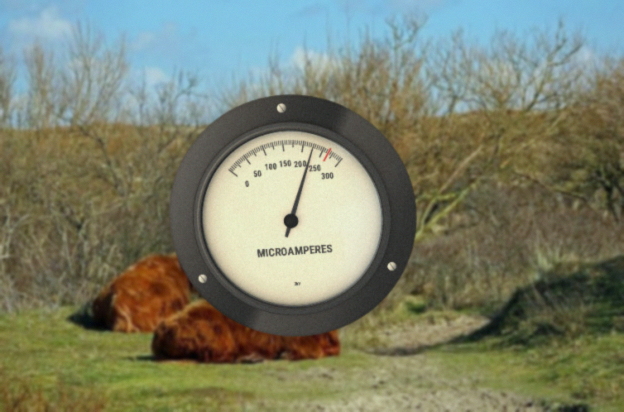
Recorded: 225,µA
